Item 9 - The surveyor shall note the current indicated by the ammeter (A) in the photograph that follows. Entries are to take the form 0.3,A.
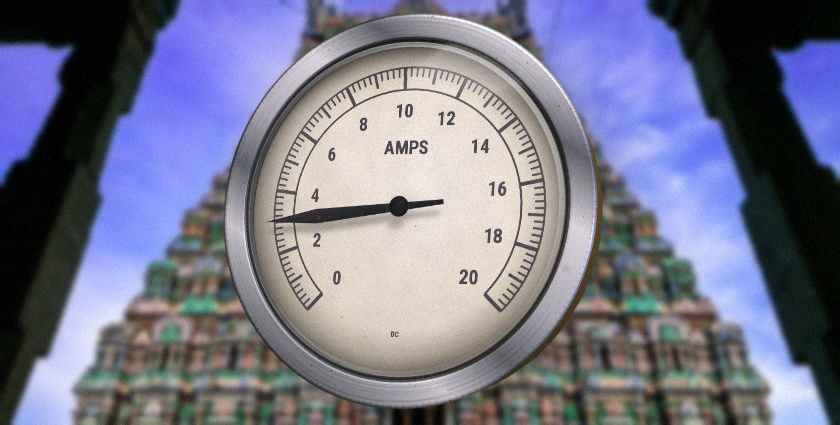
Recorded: 3,A
